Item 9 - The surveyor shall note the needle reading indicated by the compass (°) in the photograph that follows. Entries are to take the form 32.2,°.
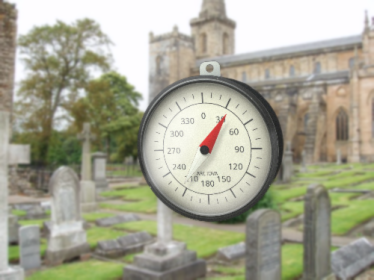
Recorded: 35,°
